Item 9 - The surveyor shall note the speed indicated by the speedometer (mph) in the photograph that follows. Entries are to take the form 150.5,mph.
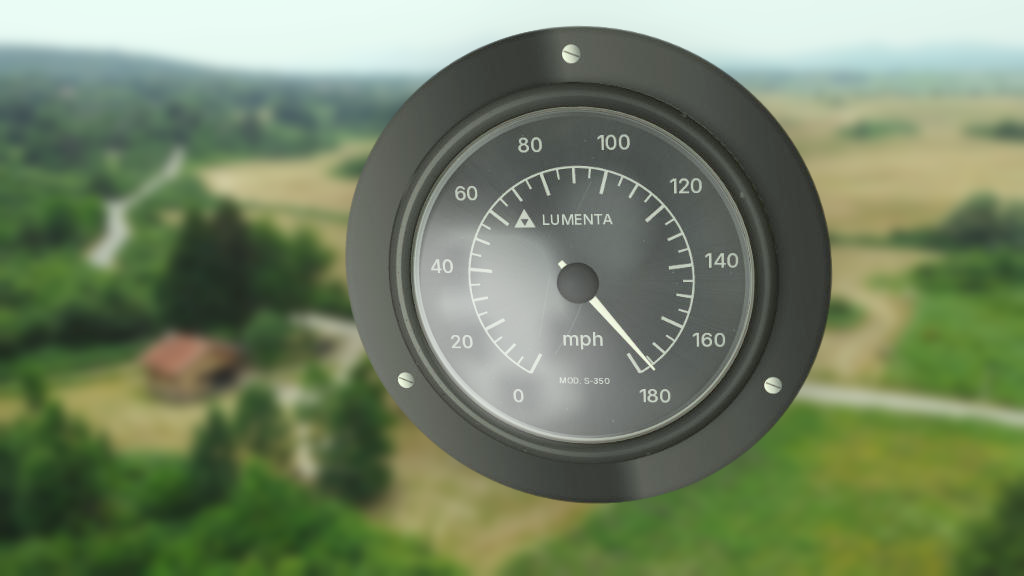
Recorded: 175,mph
